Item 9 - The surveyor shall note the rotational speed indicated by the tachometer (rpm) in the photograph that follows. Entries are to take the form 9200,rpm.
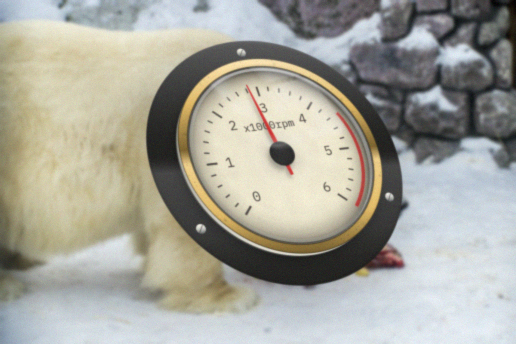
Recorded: 2800,rpm
